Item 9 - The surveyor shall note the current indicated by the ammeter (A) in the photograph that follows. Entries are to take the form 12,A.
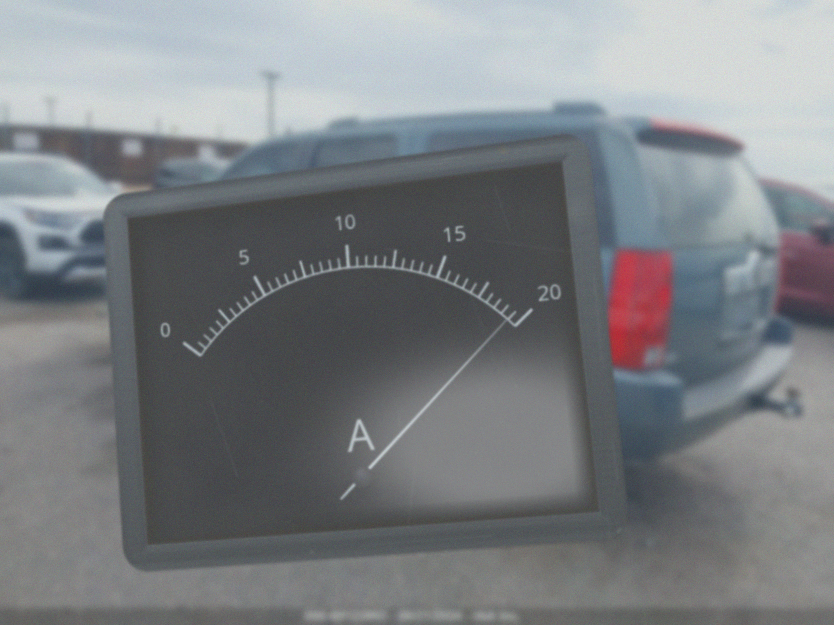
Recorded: 19.5,A
